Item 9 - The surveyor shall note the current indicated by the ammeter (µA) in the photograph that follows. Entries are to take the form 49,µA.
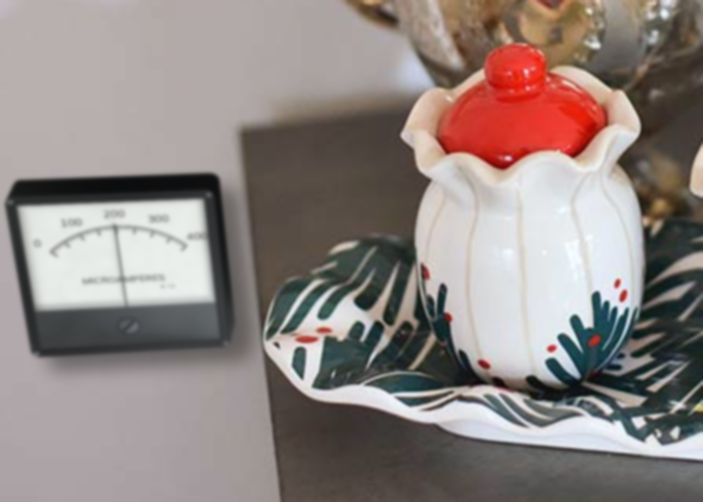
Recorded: 200,µA
